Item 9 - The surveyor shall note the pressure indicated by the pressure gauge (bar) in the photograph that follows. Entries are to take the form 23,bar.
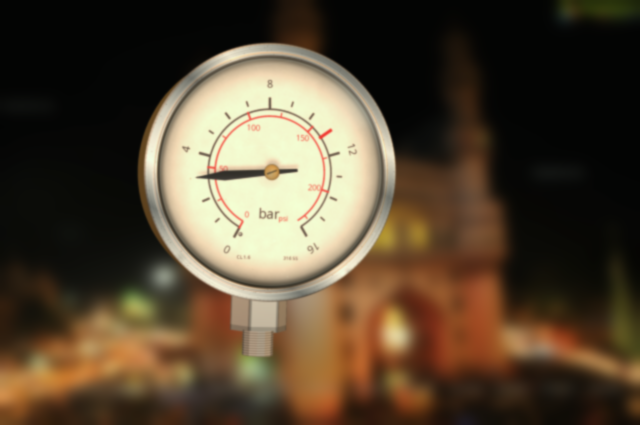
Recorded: 3,bar
